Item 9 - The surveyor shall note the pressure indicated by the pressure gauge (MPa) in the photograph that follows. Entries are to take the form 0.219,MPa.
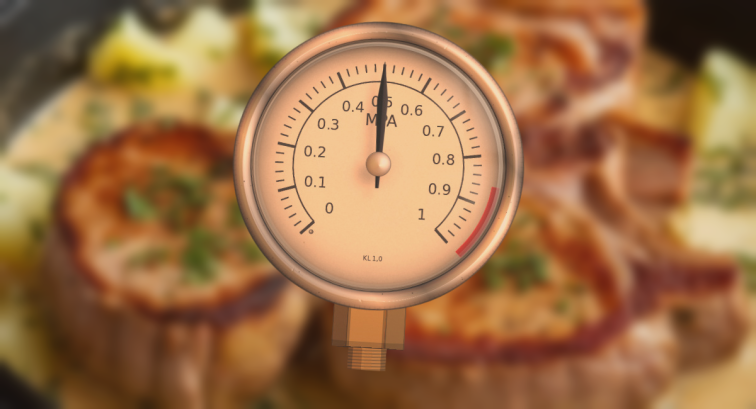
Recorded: 0.5,MPa
